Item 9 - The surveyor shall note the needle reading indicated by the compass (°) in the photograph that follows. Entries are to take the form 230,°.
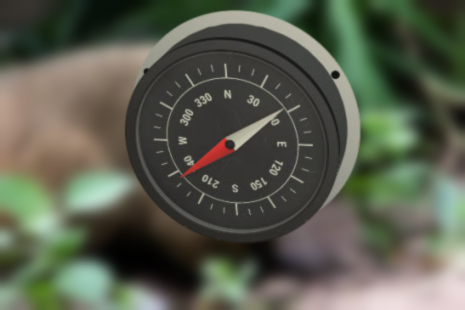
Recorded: 235,°
